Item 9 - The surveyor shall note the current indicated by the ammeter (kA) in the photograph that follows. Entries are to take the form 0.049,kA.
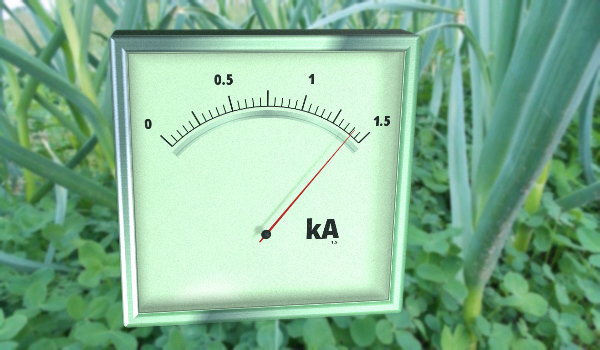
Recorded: 1.4,kA
